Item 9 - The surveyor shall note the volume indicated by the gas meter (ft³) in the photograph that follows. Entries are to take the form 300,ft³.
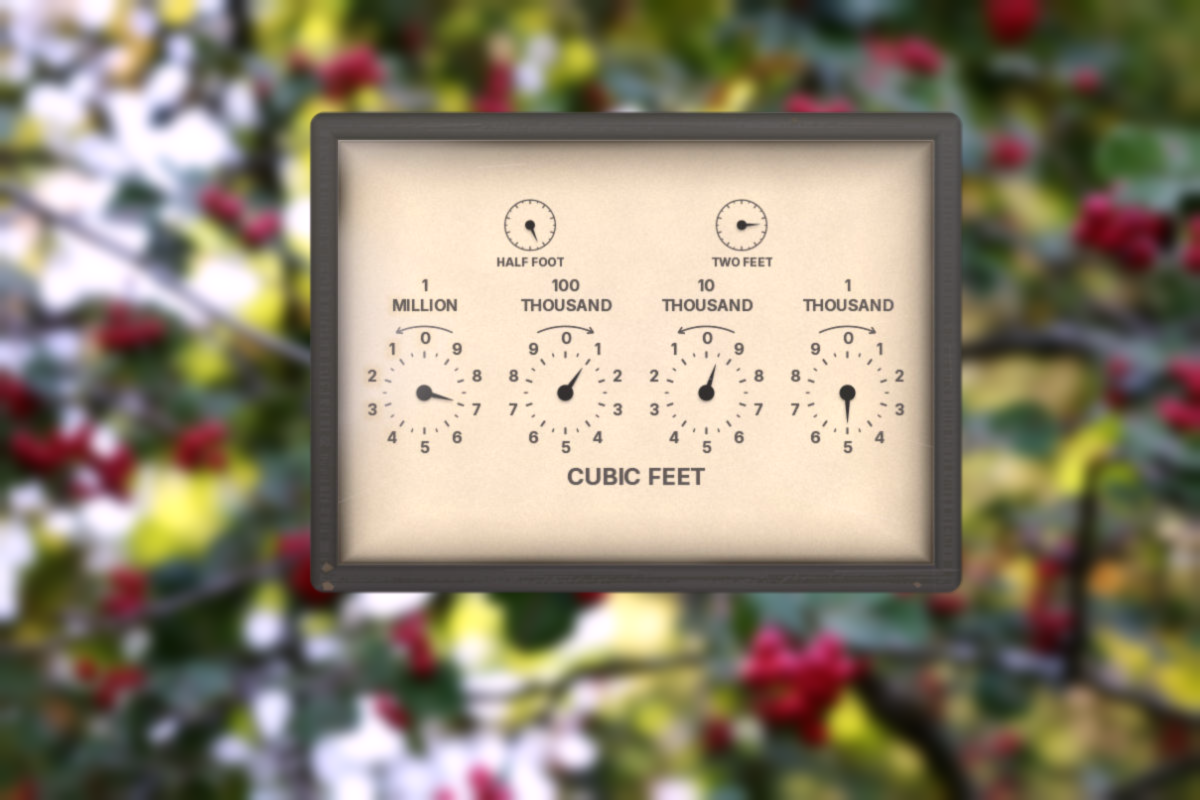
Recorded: 709500,ft³
